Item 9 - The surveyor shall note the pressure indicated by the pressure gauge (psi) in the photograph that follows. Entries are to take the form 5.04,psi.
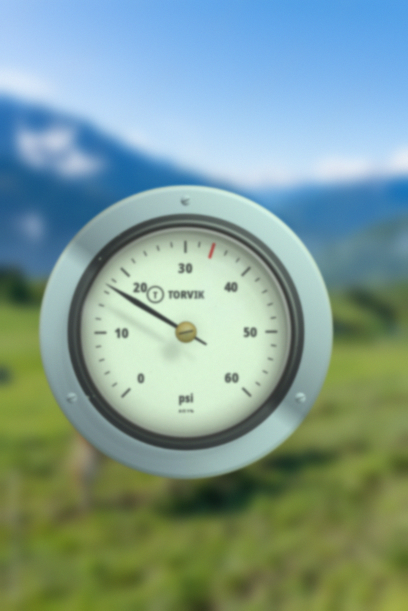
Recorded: 17,psi
